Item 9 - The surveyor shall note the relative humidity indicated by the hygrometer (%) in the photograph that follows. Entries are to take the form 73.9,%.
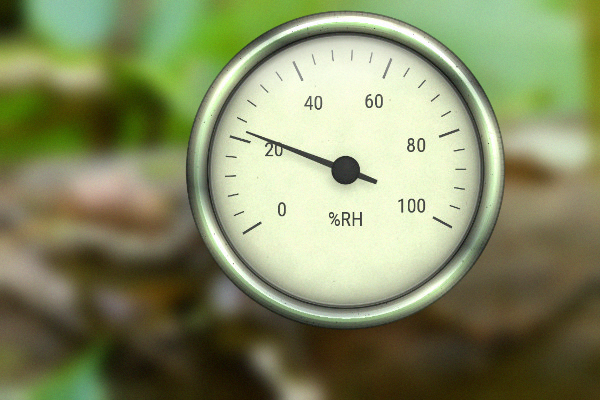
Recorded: 22,%
